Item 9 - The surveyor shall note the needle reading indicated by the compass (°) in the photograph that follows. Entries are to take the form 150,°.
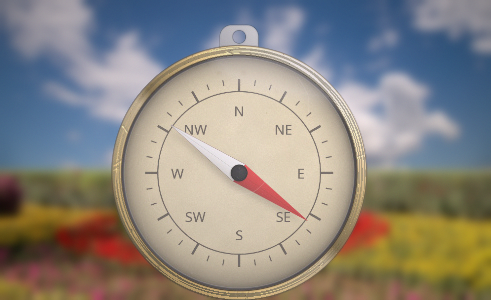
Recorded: 125,°
